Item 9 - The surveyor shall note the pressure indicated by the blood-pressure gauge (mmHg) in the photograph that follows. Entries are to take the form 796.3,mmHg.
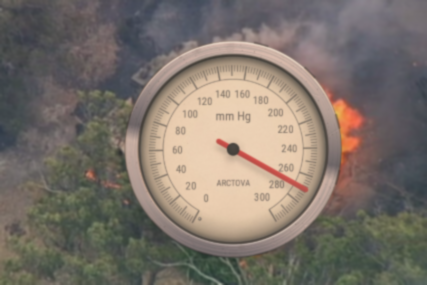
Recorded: 270,mmHg
